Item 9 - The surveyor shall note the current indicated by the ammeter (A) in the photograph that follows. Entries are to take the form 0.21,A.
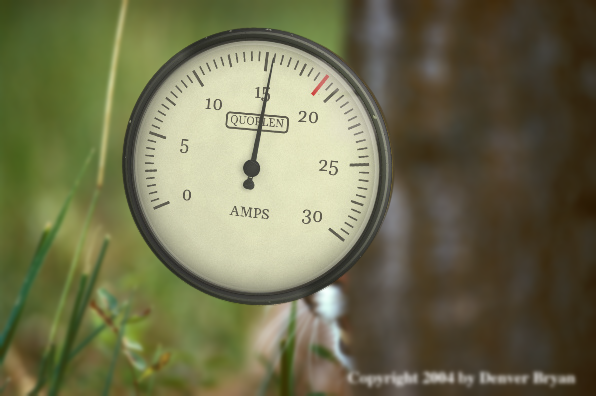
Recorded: 15.5,A
